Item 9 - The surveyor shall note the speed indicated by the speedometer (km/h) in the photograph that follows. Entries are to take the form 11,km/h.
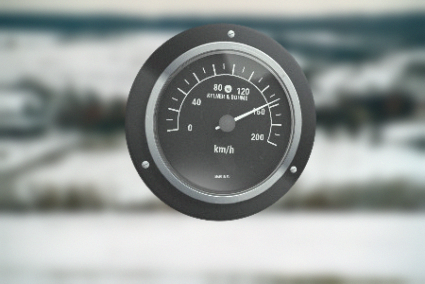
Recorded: 155,km/h
